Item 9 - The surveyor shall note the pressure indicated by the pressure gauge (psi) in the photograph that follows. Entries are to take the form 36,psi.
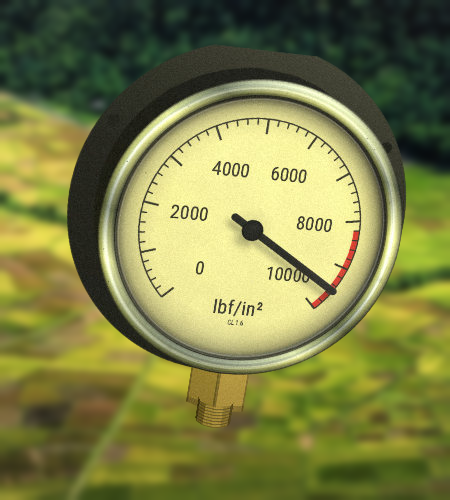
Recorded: 9500,psi
